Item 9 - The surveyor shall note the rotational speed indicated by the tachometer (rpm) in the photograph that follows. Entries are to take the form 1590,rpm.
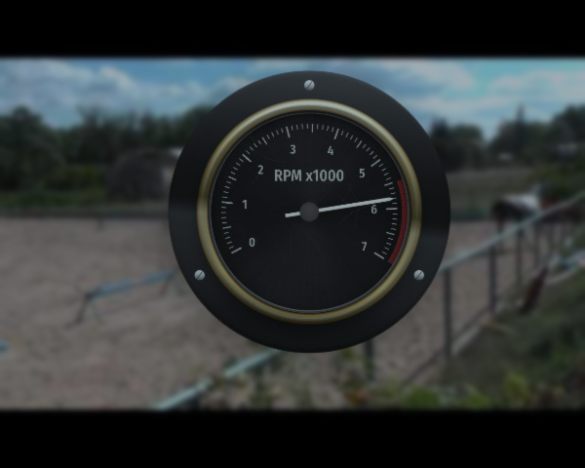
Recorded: 5800,rpm
